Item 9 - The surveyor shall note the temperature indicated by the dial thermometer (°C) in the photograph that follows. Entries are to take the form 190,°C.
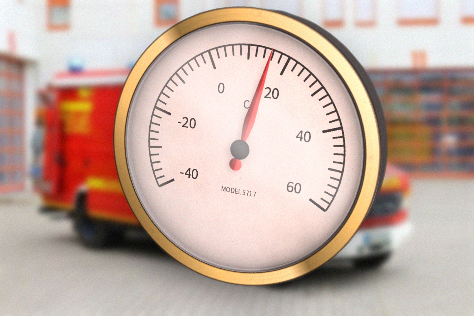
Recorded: 16,°C
